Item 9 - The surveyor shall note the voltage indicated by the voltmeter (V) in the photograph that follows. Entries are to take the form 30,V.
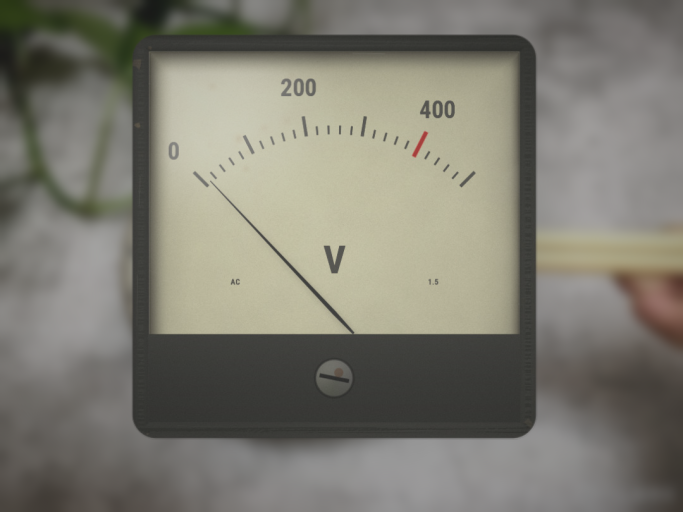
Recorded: 10,V
